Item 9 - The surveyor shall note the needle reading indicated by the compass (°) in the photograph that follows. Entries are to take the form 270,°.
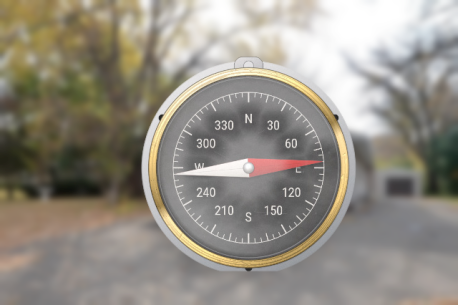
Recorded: 85,°
